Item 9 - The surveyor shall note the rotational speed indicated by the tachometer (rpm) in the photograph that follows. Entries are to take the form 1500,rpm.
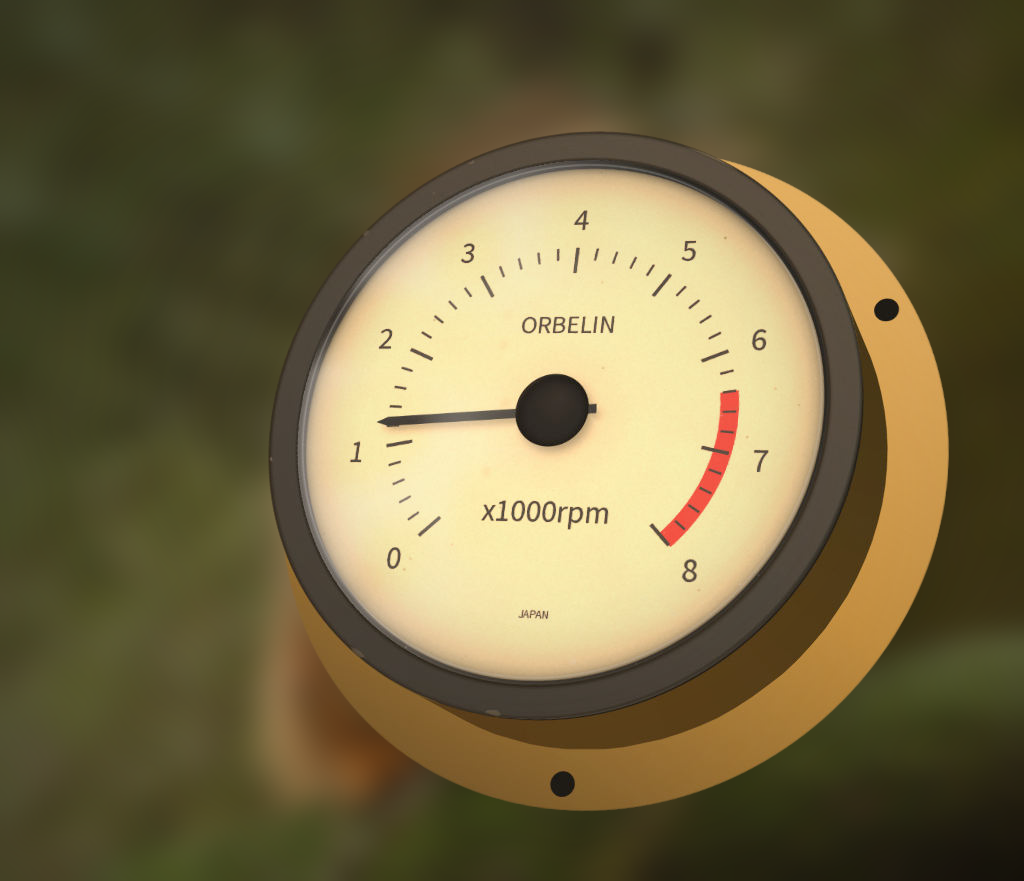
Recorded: 1200,rpm
